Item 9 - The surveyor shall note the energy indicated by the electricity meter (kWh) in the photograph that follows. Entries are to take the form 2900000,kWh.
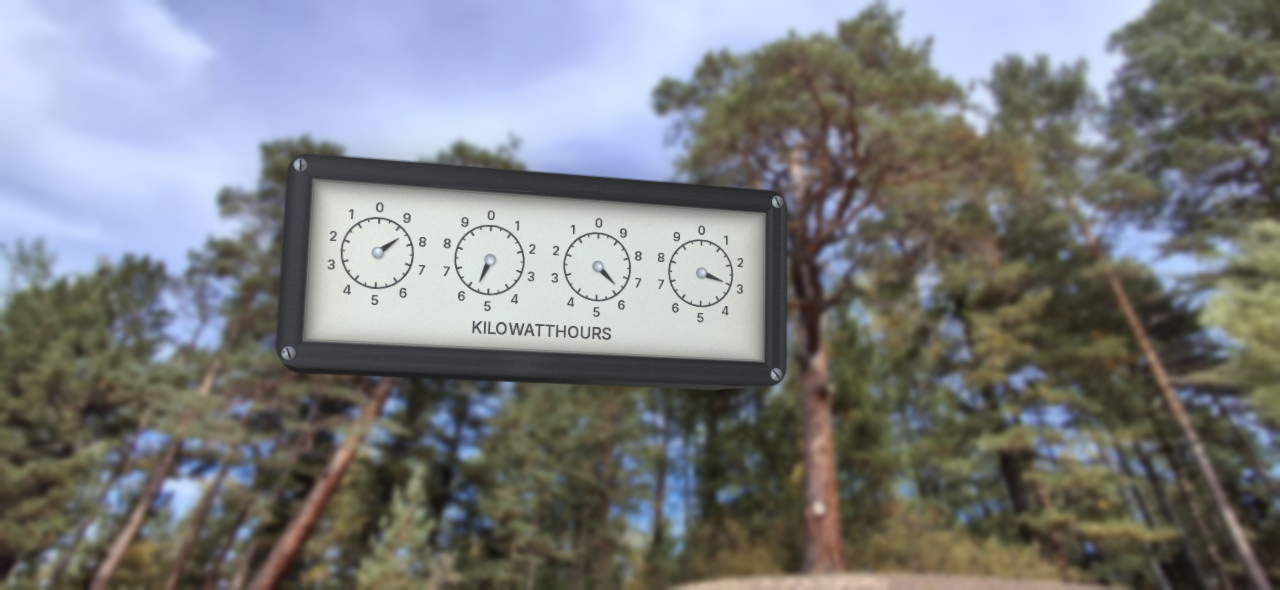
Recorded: 8563,kWh
